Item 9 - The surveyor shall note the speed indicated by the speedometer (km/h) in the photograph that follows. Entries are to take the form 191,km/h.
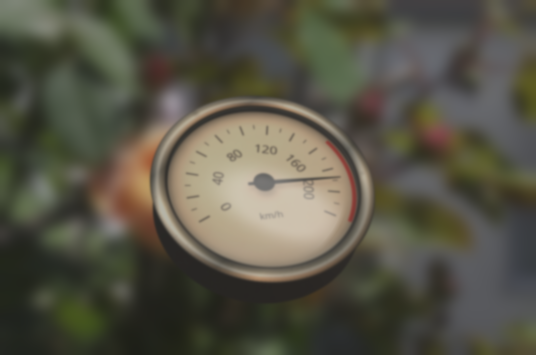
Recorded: 190,km/h
